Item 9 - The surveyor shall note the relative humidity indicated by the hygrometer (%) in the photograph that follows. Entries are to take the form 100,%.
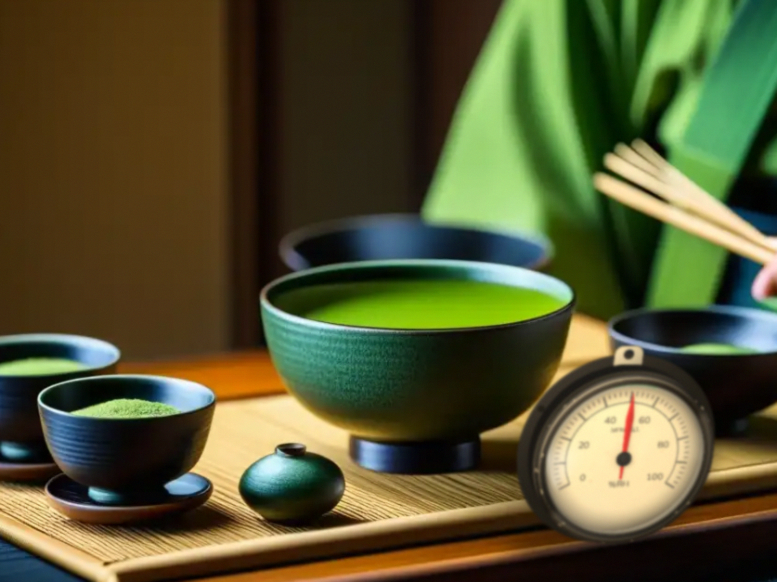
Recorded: 50,%
